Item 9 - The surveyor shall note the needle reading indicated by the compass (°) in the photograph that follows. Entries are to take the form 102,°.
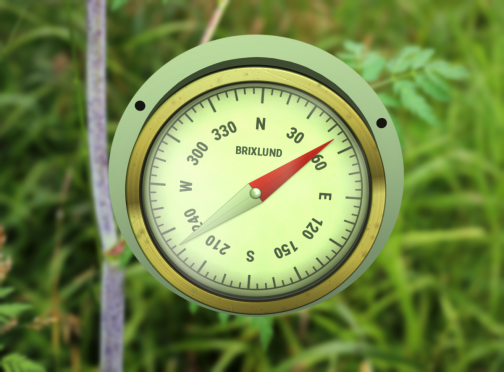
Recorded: 50,°
